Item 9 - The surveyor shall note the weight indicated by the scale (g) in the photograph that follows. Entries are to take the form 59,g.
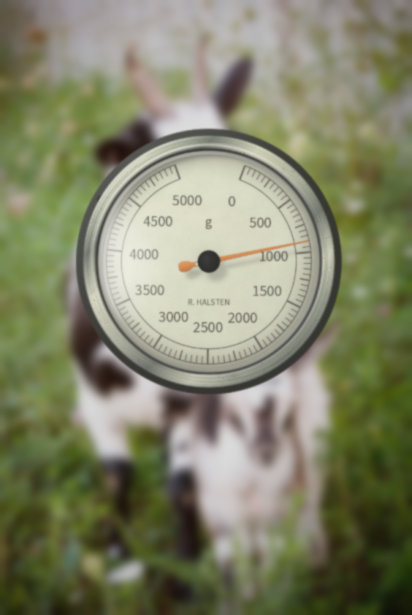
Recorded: 900,g
